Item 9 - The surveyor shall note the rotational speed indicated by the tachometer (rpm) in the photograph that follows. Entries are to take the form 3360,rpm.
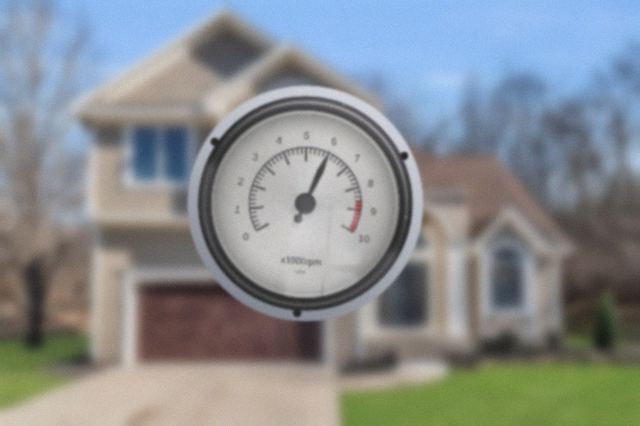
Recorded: 6000,rpm
